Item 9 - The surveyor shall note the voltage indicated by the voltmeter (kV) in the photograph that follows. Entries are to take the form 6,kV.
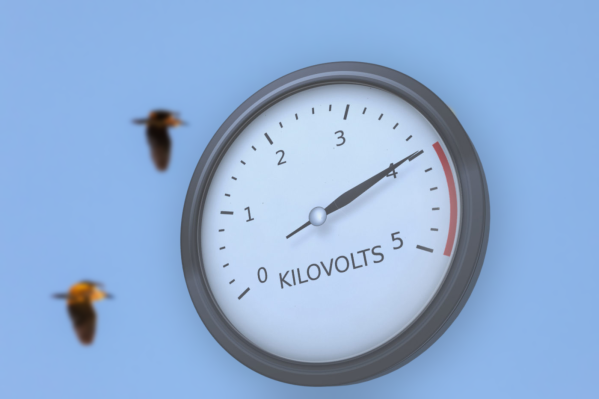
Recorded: 4,kV
